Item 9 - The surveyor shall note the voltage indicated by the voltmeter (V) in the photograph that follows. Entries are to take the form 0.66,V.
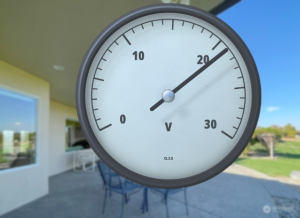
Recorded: 21,V
